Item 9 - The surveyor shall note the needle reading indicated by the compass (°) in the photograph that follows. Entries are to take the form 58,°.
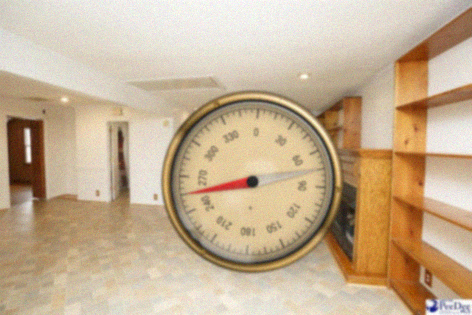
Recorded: 255,°
